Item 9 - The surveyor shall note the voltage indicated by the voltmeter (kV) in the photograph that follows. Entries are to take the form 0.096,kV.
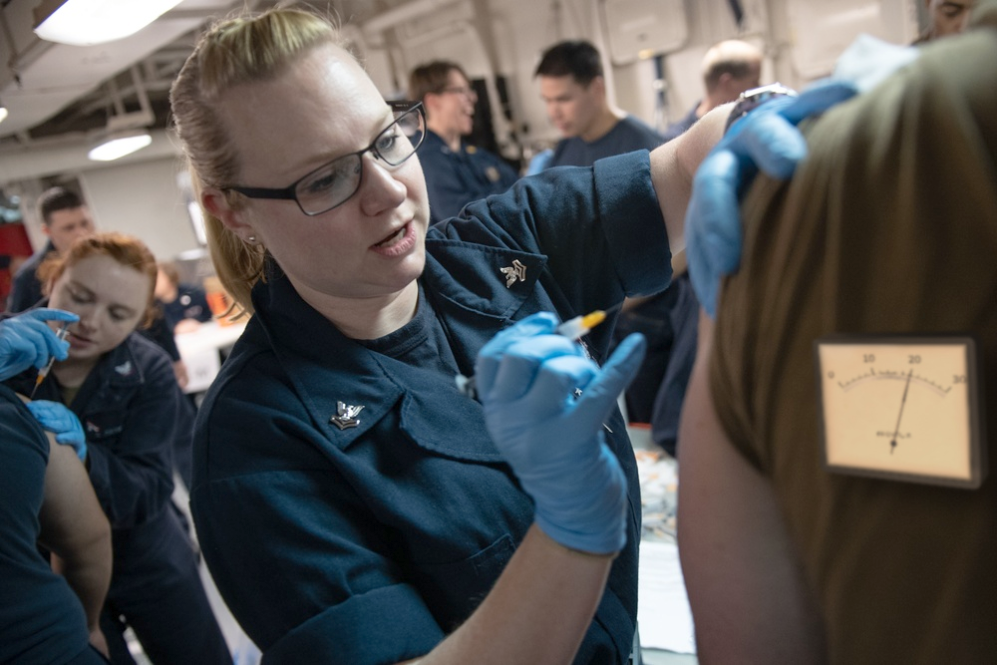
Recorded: 20,kV
